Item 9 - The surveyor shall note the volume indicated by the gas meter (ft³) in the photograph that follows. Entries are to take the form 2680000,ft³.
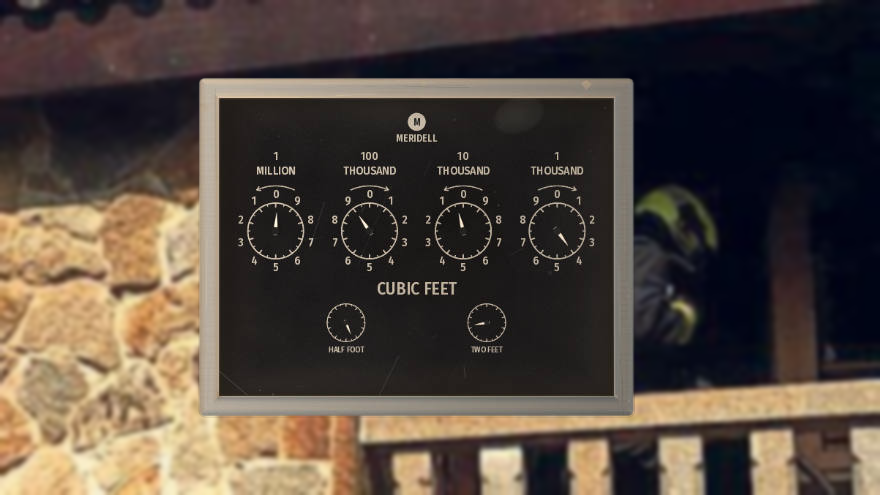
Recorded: 990400,ft³
